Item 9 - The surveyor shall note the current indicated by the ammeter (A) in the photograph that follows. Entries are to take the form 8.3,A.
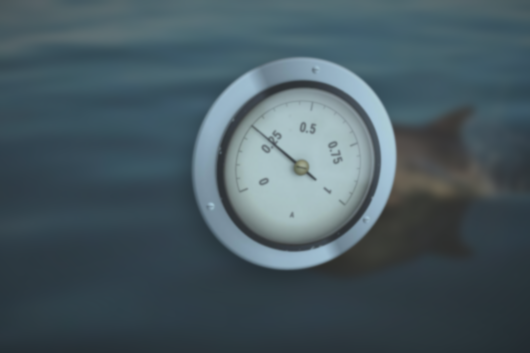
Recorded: 0.25,A
